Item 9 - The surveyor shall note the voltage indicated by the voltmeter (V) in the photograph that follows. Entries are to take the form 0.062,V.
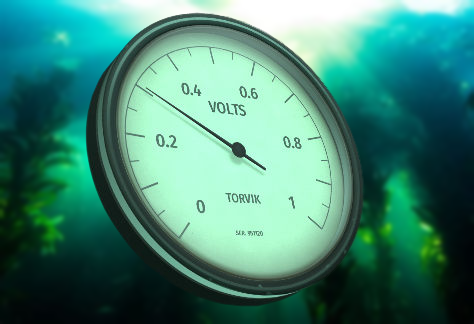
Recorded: 0.3,V
